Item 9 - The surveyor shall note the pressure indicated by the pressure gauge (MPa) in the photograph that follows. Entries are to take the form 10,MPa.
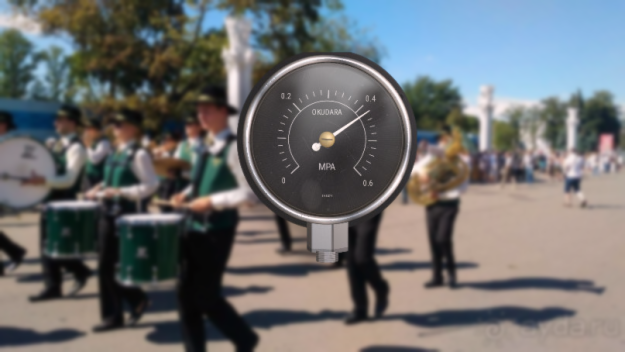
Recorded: 0.42,MPa
